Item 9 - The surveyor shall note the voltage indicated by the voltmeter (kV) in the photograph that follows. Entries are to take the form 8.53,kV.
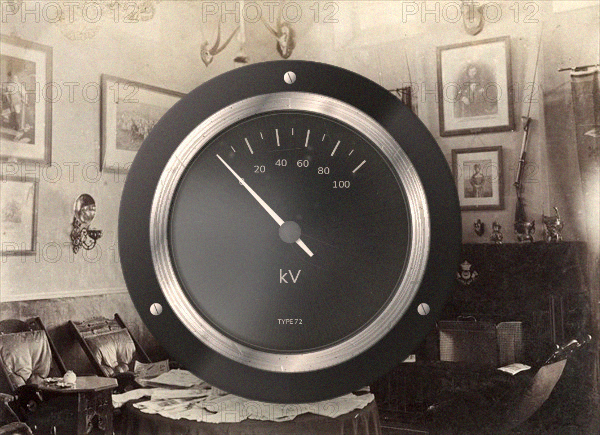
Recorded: 0,kV
